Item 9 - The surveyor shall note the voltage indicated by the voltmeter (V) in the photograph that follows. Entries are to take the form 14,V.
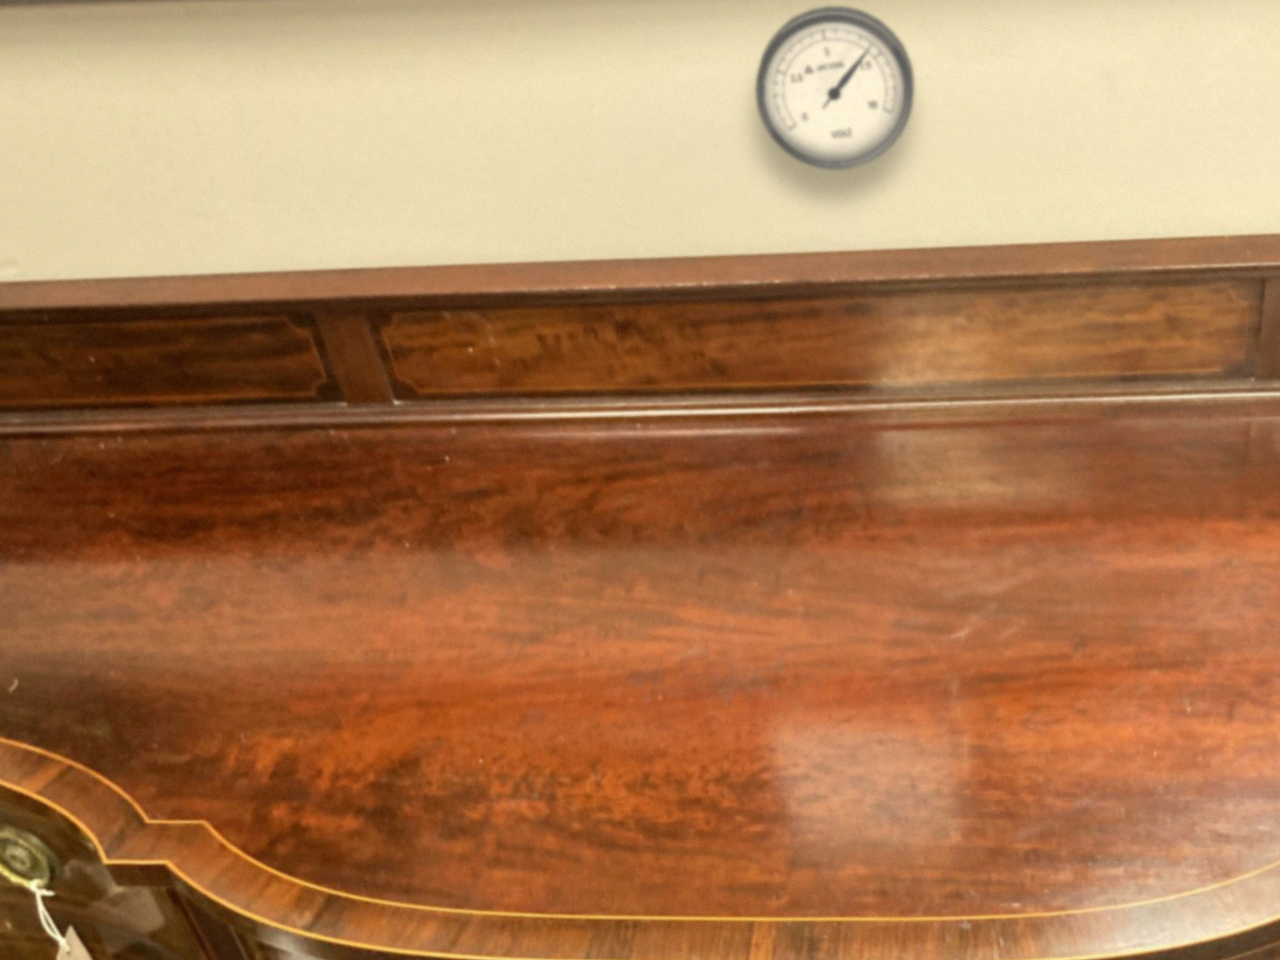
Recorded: 7,V
